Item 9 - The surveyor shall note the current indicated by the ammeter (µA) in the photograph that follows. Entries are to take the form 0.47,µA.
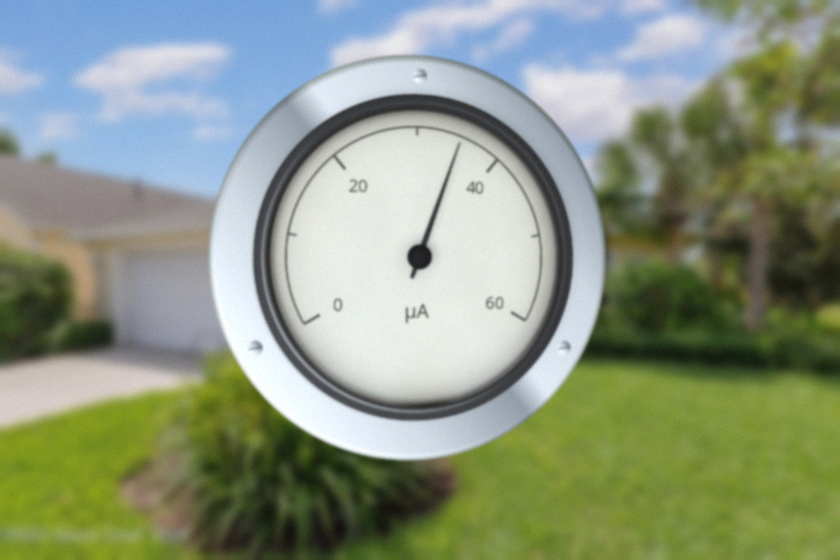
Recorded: 35,µA
